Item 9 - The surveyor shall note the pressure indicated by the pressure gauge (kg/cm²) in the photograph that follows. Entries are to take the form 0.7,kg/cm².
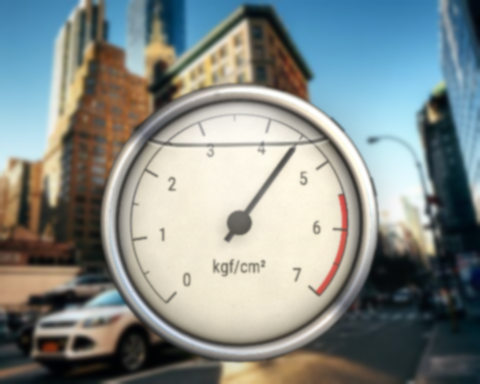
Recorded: 4.5,kg/cm²
